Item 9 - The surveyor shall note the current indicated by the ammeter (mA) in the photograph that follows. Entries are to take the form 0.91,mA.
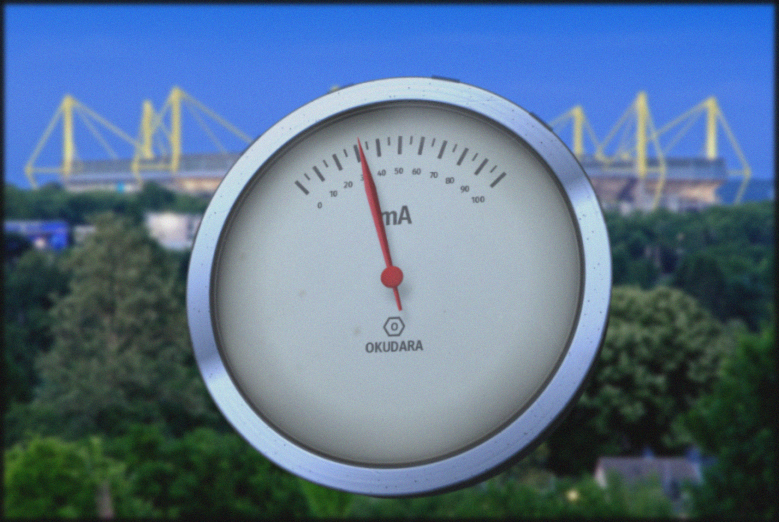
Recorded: 32.5,mA
